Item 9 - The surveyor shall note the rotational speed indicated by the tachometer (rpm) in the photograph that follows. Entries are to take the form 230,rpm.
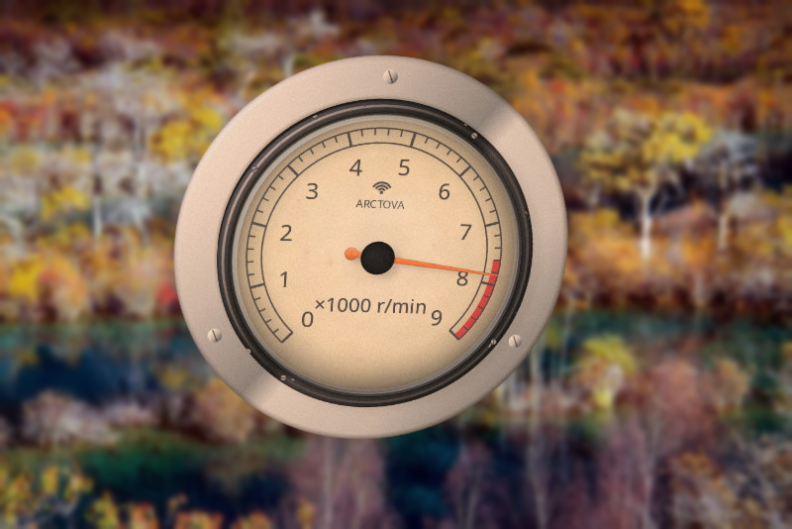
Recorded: 7800,rpm
